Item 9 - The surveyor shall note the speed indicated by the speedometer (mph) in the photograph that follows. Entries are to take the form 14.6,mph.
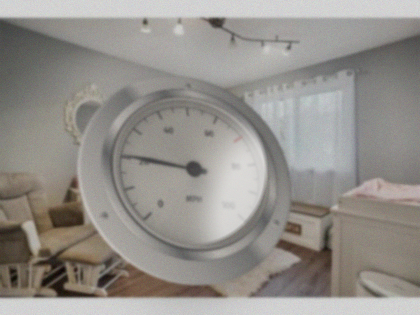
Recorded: 20,mph
